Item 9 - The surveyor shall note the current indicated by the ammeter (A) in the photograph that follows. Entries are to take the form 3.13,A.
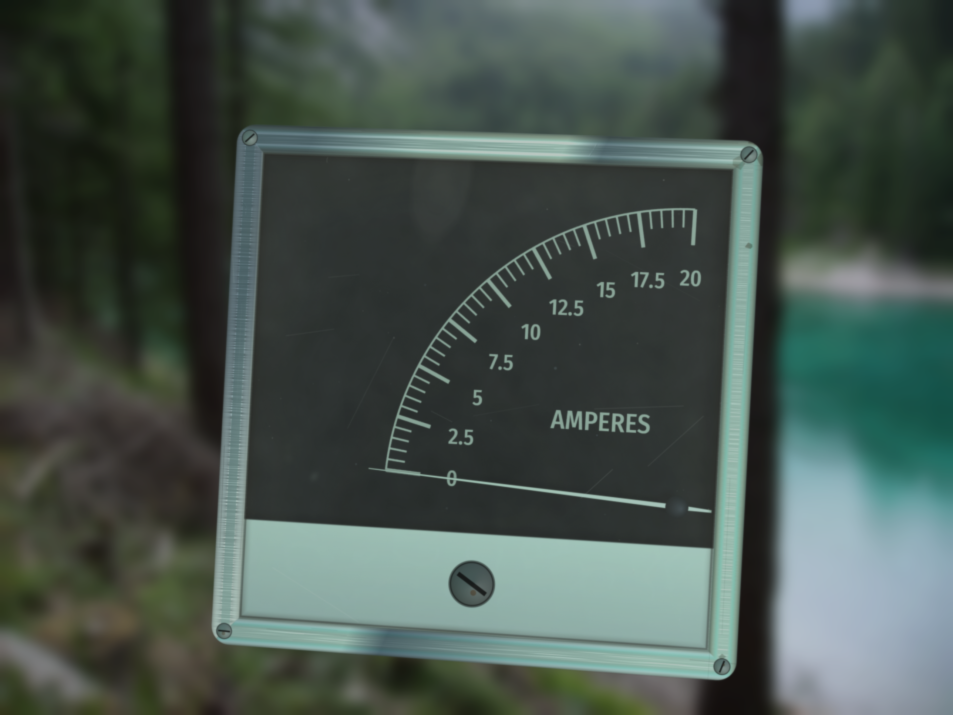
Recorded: 0,A
